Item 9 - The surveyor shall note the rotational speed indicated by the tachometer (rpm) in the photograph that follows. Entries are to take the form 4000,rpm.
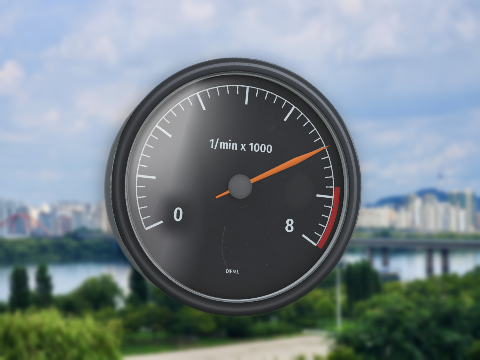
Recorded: 6000,rpm
